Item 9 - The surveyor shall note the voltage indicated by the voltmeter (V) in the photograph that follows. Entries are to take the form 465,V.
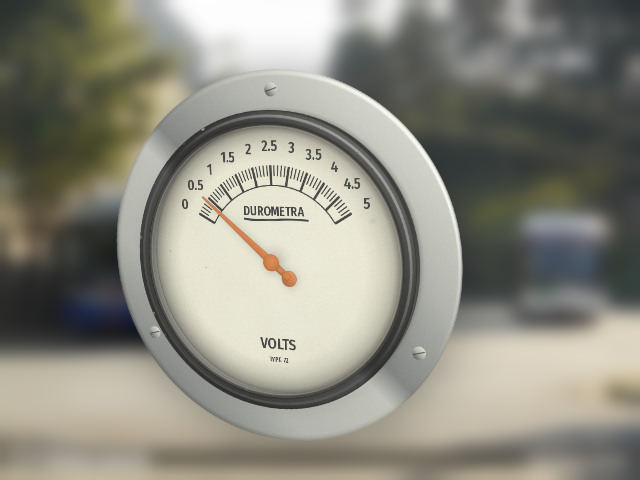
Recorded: 0.5,V
